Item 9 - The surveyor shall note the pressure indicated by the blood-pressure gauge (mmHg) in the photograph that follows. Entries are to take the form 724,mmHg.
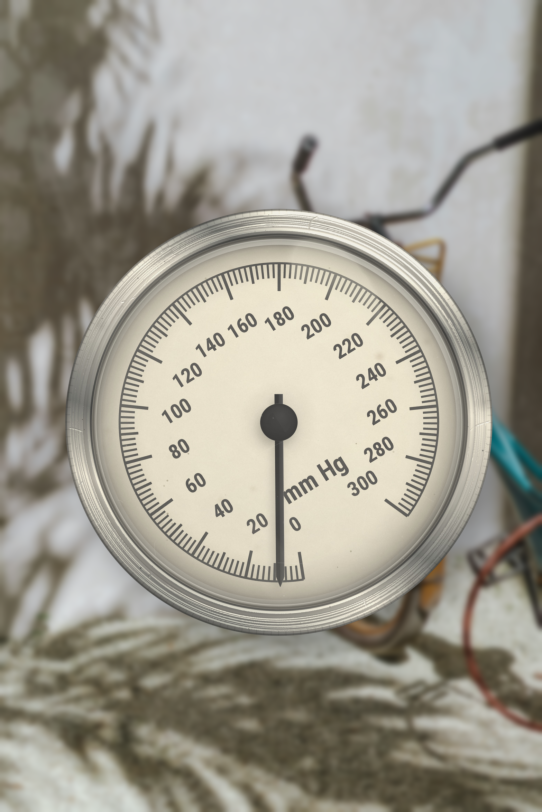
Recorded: 8,mmHg
